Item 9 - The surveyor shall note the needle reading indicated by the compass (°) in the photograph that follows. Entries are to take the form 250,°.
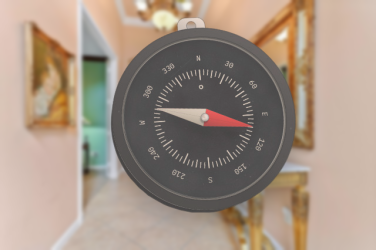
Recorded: 105,°
